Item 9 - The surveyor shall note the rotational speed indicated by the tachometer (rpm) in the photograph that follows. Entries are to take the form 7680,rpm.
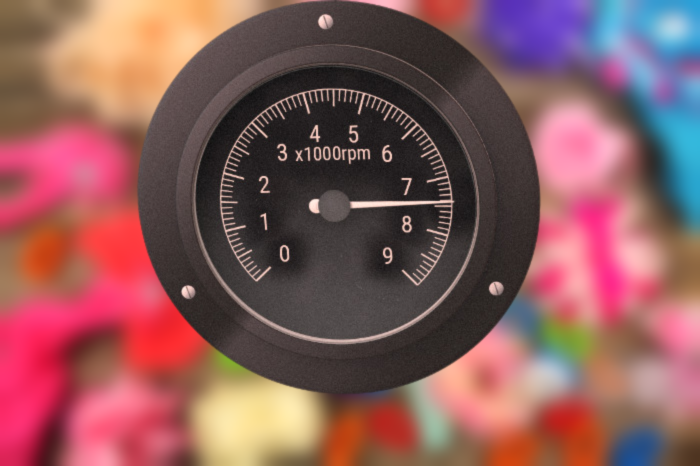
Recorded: 7400,rpm
